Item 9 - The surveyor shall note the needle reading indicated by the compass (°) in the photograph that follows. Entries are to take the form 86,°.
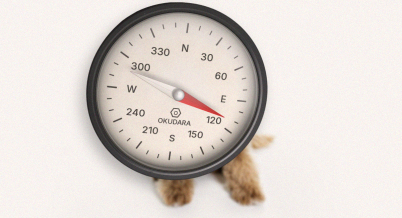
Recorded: 110,°
